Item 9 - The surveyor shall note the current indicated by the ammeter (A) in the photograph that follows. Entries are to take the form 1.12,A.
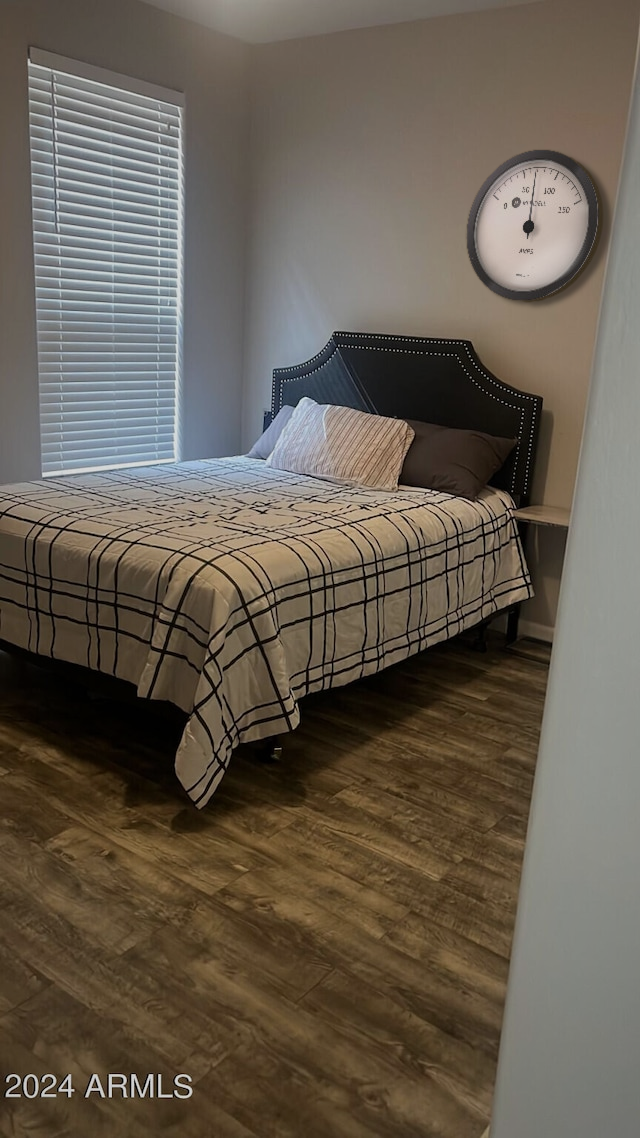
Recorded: 70,A
